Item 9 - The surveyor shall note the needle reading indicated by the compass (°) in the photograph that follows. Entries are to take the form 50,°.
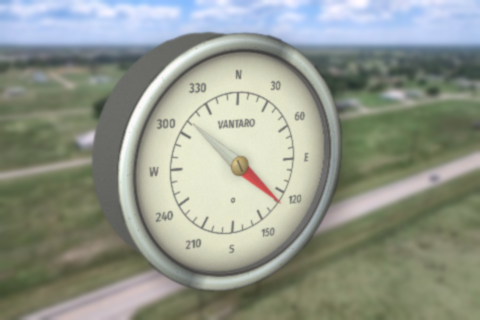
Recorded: 130,°
